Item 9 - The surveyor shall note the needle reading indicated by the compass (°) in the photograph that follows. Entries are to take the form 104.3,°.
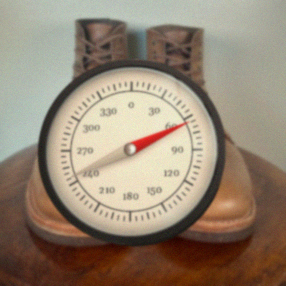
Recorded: 65,°
